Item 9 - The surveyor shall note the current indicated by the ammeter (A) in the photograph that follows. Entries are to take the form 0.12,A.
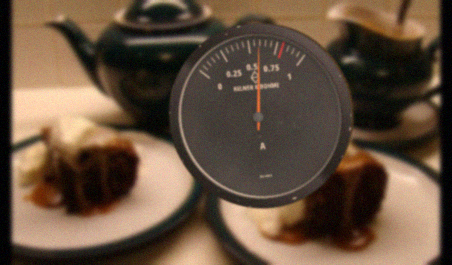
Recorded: 0.6,A
